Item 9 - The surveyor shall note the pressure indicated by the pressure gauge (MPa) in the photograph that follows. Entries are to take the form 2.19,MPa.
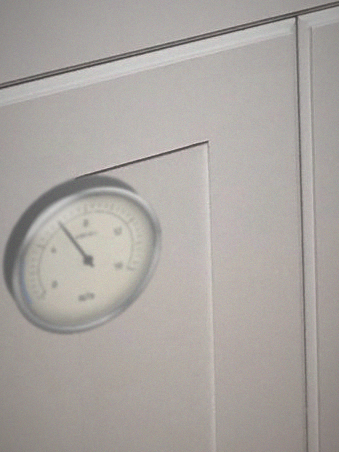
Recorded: 6,MPa
